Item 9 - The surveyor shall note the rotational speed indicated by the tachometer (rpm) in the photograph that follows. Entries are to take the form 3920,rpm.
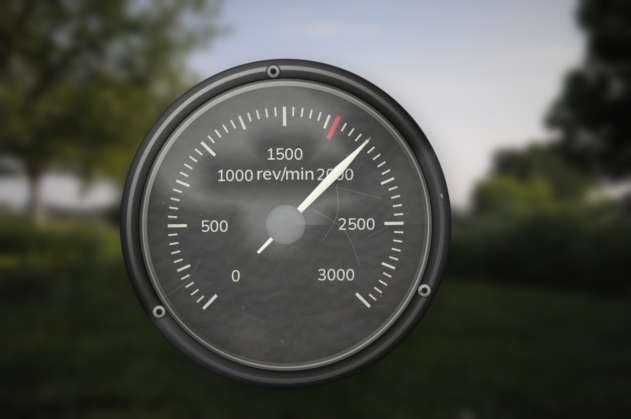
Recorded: 2000,rpm
